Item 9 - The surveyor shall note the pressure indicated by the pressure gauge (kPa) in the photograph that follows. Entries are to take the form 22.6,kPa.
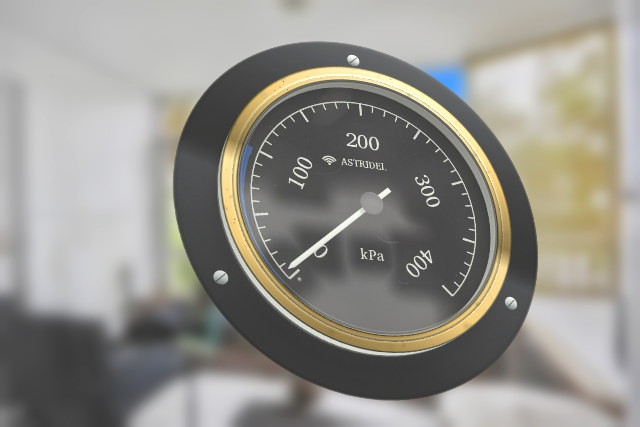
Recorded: 5,kPa
